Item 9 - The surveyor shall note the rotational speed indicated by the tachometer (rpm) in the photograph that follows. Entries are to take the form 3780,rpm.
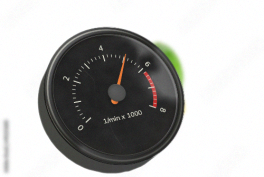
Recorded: 5000,rpm
